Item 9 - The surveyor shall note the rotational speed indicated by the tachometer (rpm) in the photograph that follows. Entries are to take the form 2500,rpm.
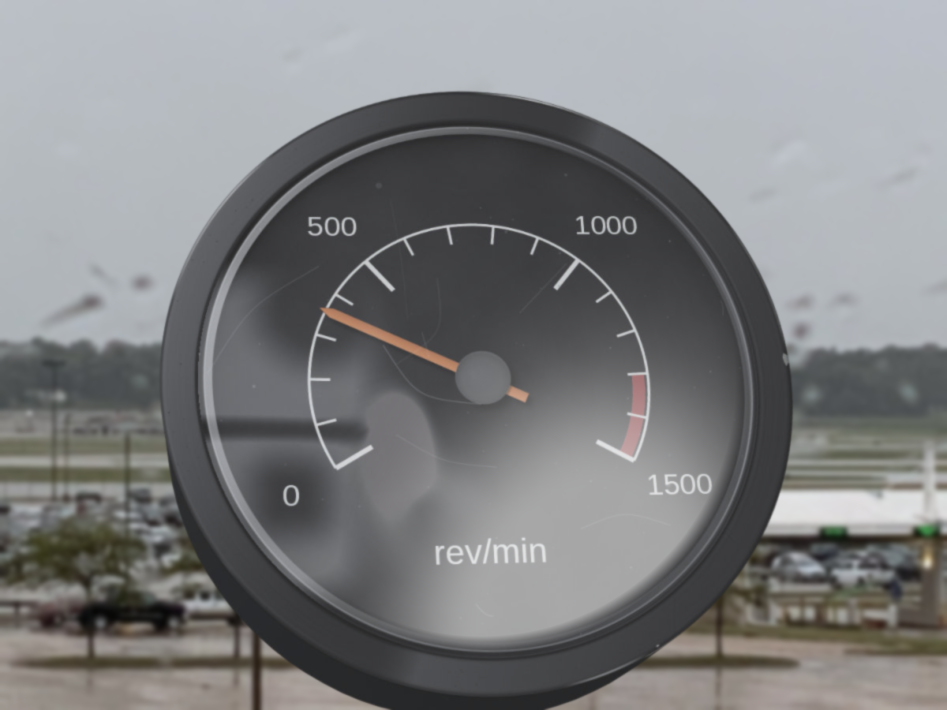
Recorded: 350,rpm
